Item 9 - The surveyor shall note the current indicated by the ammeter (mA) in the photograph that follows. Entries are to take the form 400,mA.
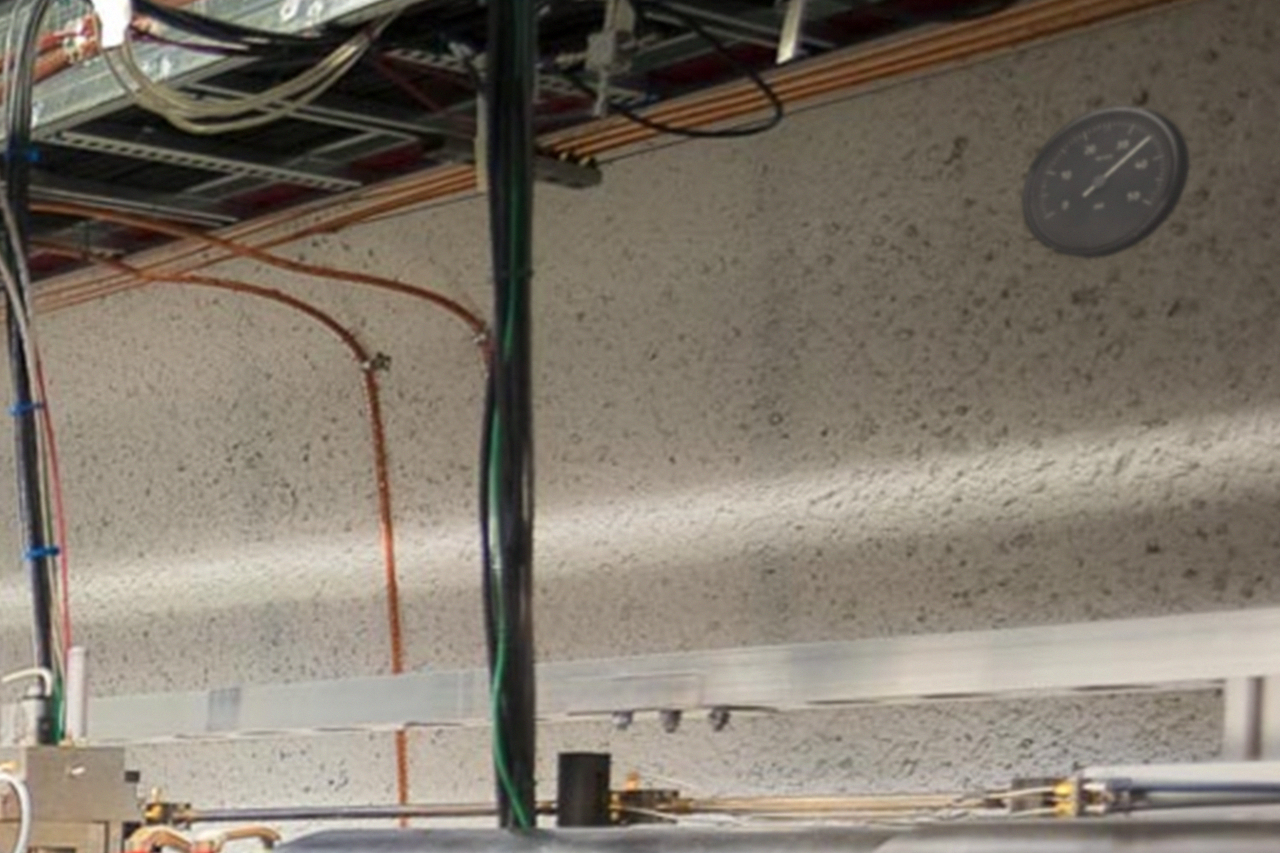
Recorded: 35,mA
